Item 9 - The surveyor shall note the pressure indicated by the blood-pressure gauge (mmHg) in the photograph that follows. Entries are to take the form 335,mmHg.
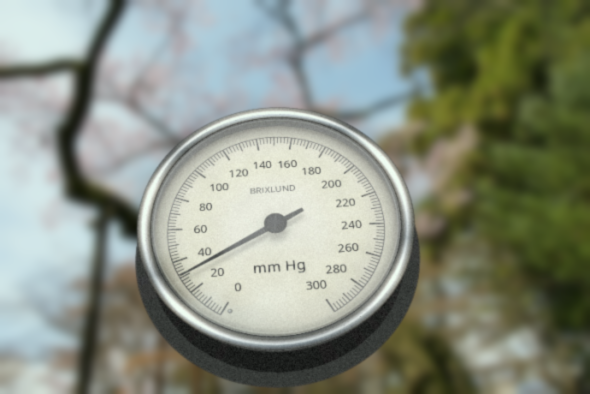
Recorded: 30,mmHg
